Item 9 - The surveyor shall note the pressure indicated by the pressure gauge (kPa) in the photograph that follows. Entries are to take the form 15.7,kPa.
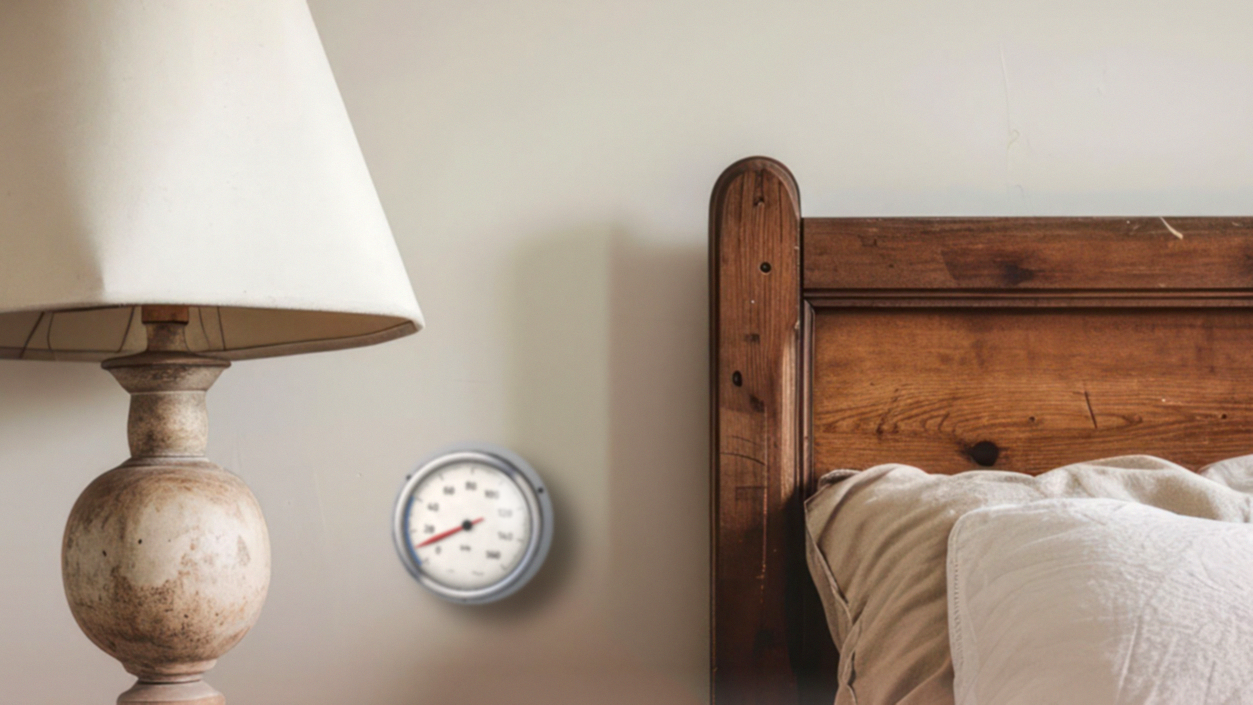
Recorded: 10,kPa
